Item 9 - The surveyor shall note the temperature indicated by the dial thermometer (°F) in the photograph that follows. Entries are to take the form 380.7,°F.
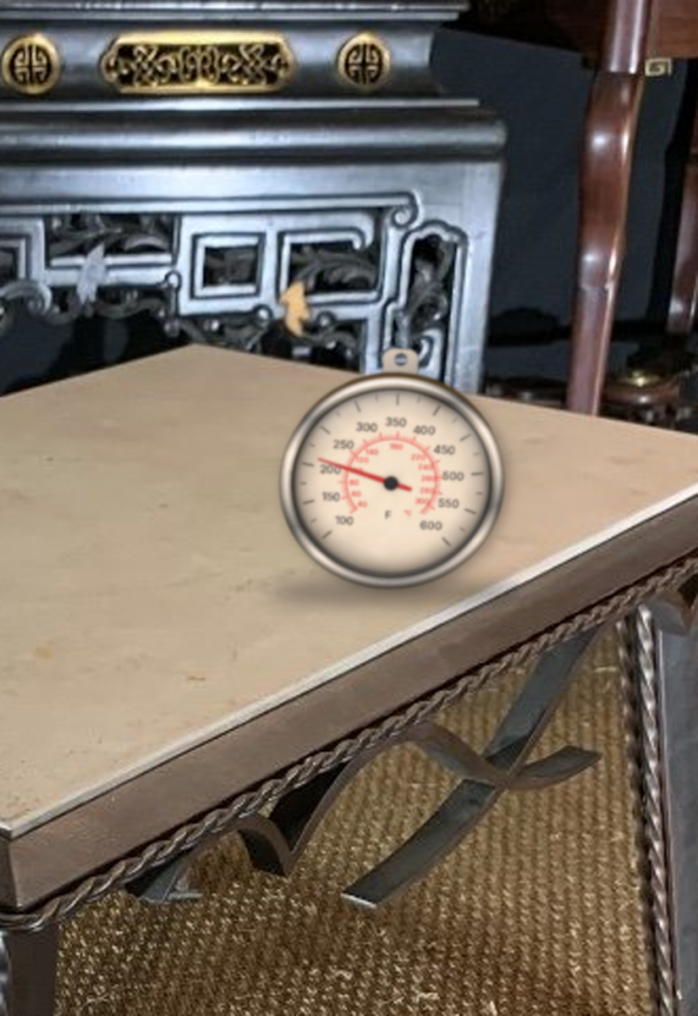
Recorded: 212.5,°F
